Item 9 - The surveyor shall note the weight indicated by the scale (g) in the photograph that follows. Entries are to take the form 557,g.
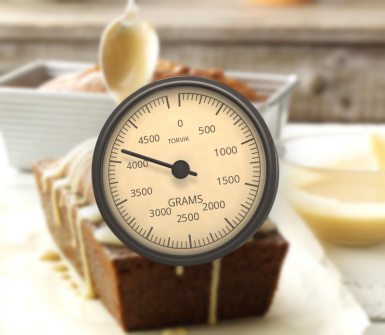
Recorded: 4150,g
